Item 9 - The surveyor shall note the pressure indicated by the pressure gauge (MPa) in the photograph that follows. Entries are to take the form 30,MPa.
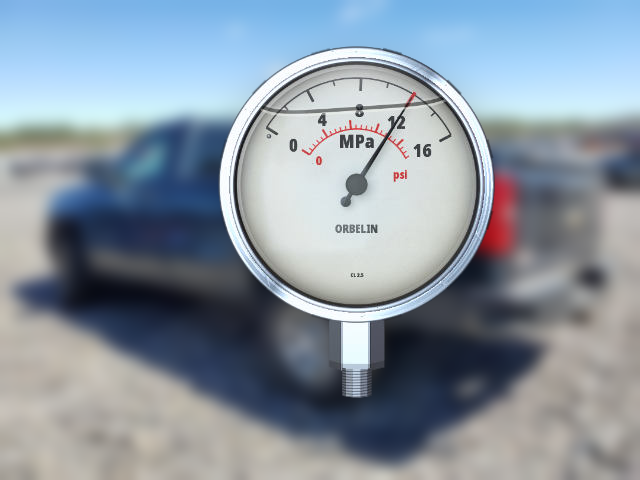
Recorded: 12,MPa
